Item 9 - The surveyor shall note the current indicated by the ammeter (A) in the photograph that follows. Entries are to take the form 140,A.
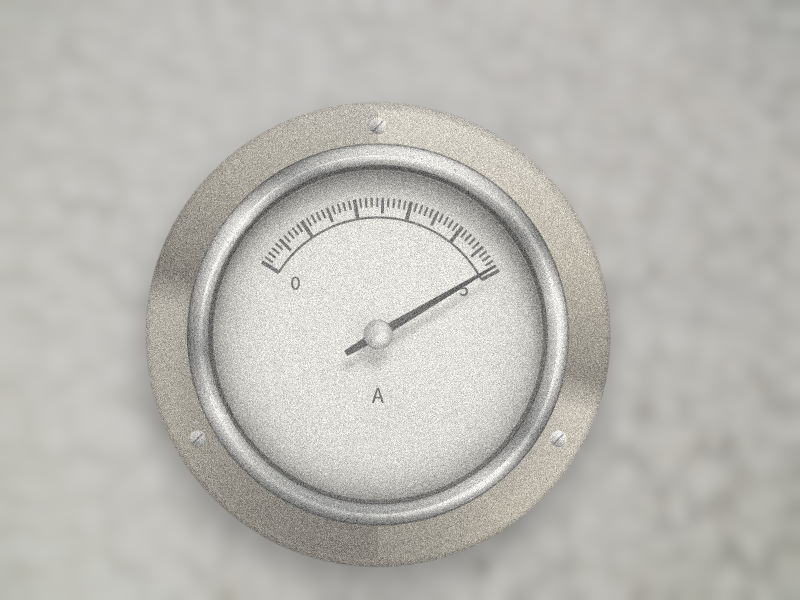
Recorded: 4.9,A
